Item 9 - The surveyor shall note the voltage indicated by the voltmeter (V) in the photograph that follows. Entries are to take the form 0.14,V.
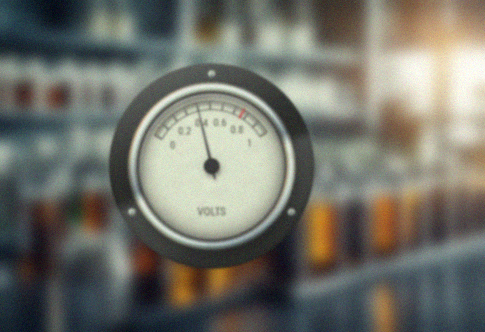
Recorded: 0.4,V
